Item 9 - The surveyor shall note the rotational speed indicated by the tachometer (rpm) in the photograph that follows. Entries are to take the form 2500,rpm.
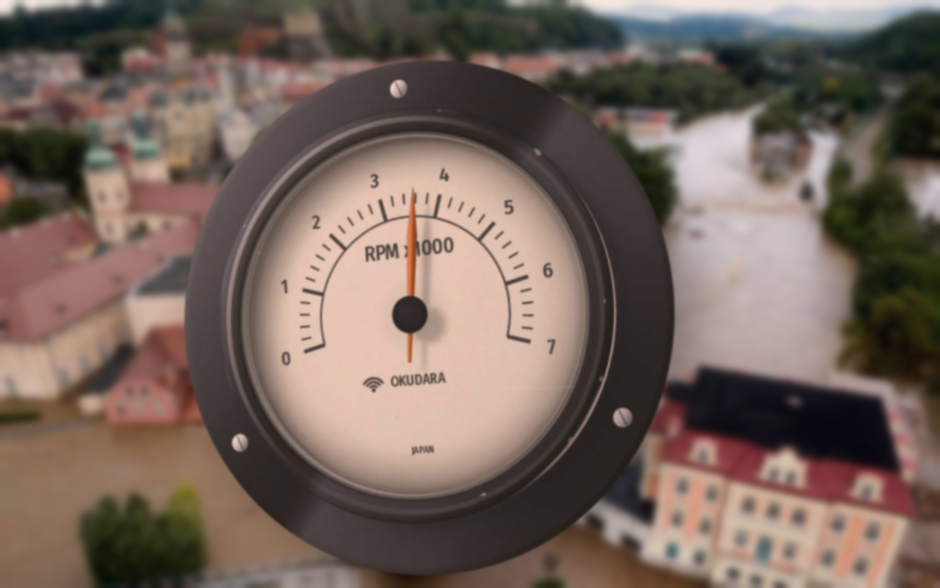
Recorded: 3600,rpm
